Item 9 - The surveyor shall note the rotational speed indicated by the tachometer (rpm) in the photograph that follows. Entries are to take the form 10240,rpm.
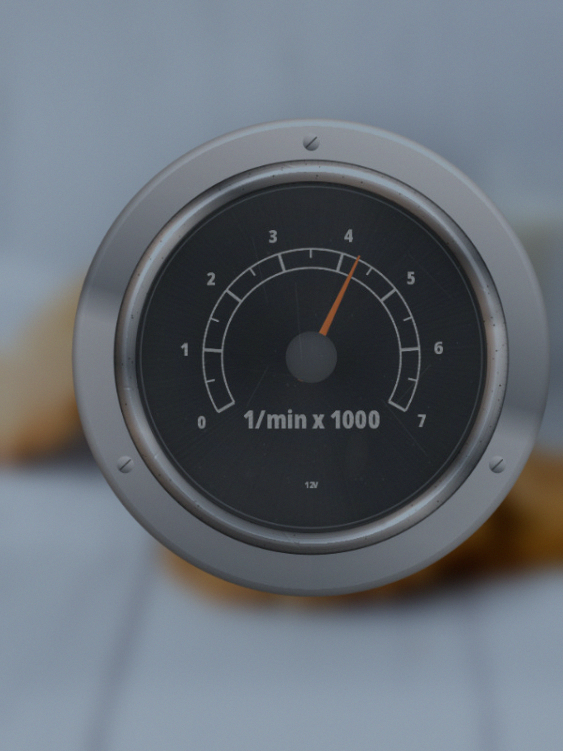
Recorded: 4250,rpm
